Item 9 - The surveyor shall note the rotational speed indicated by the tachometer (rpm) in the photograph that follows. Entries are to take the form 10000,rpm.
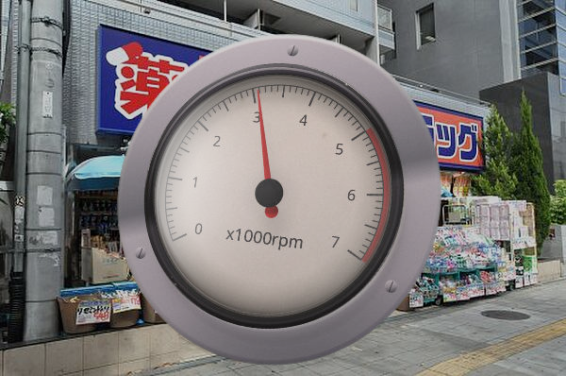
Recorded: 3100,rpm
